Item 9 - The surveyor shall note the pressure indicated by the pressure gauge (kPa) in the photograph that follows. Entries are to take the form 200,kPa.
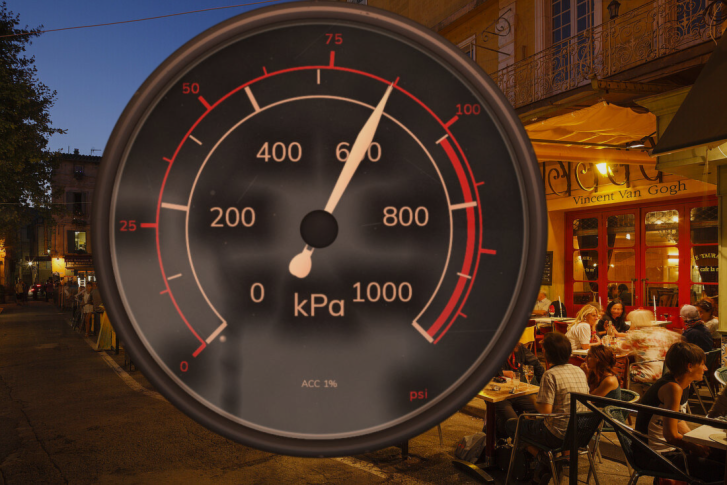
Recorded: 600,kPa
